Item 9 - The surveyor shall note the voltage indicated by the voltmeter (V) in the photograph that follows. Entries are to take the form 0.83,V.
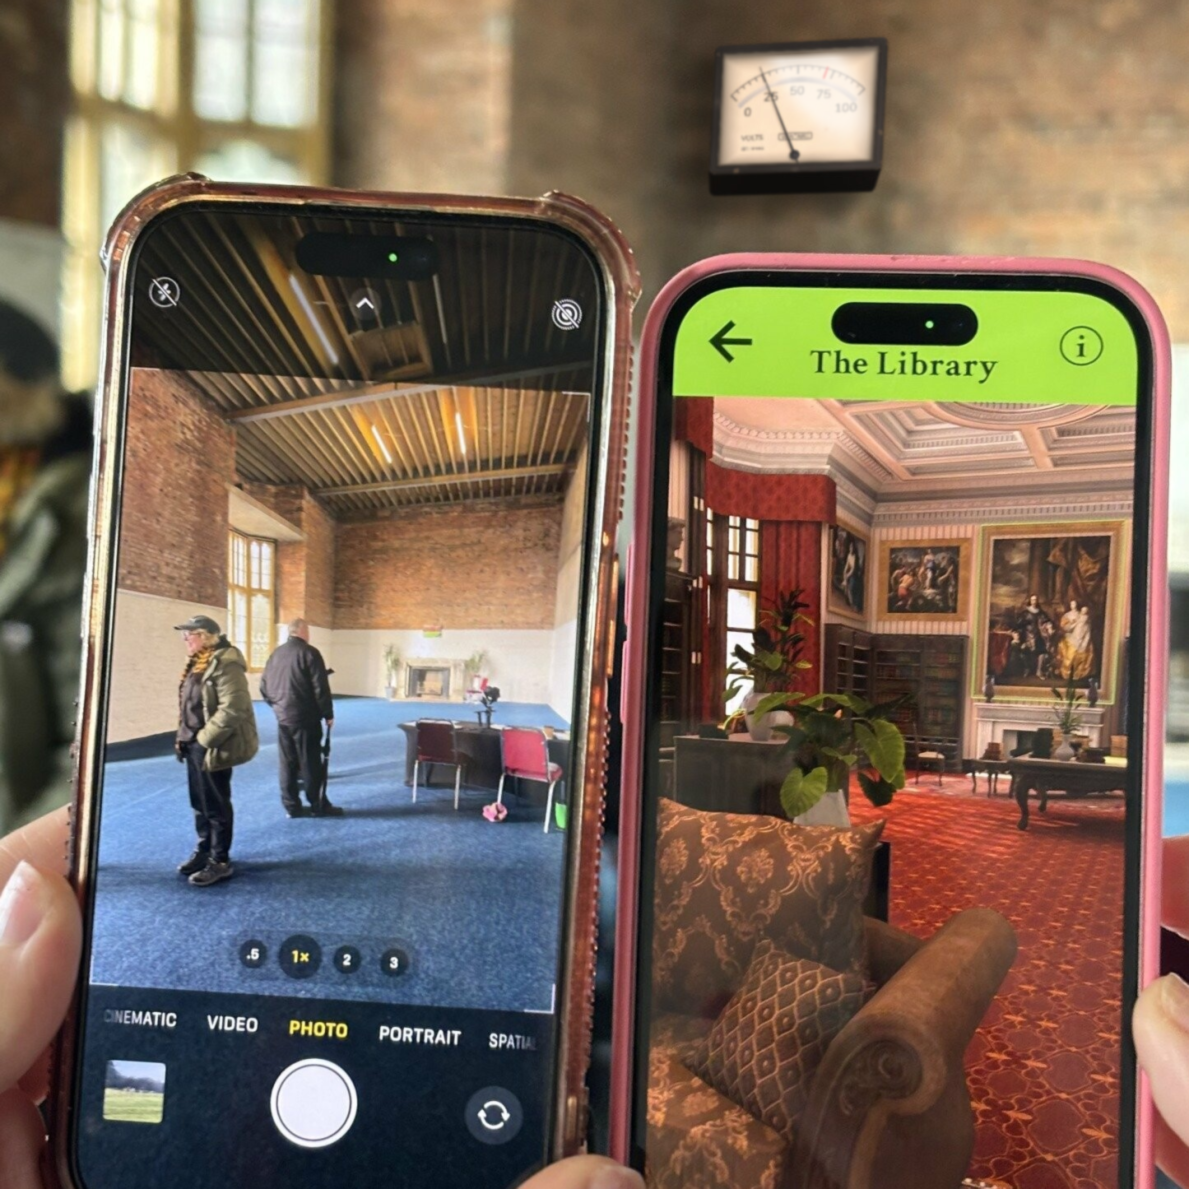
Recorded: 25,V
